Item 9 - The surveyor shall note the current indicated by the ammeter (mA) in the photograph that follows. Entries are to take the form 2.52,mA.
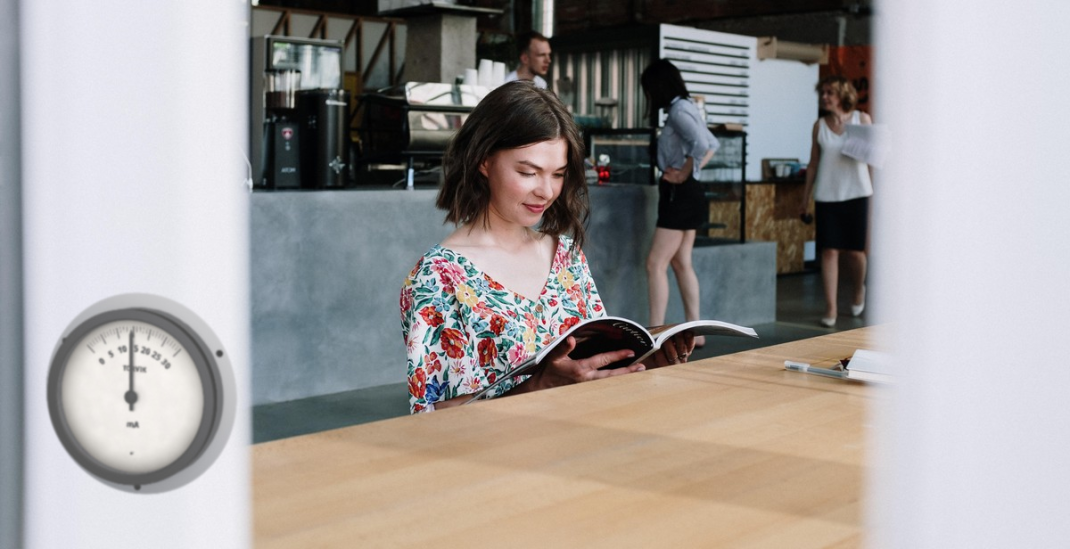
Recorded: 15,mA
